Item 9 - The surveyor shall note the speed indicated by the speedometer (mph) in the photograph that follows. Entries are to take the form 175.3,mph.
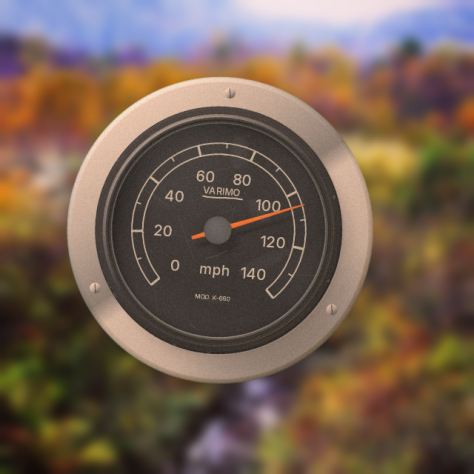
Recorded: 105,mph
